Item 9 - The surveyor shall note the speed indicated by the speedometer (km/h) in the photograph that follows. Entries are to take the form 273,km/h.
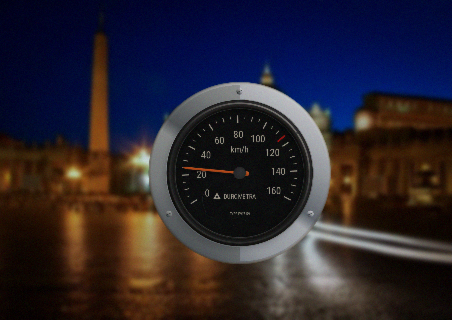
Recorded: 25,km/h
